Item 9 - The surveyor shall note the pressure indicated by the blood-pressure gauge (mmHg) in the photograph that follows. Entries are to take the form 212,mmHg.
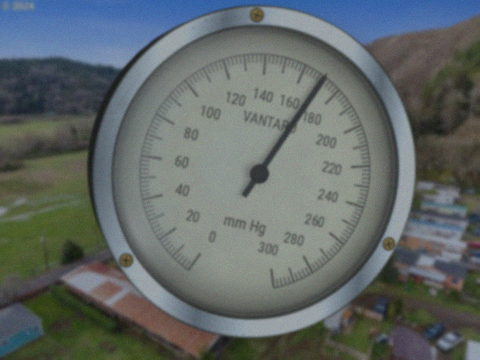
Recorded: 170,mmHg
